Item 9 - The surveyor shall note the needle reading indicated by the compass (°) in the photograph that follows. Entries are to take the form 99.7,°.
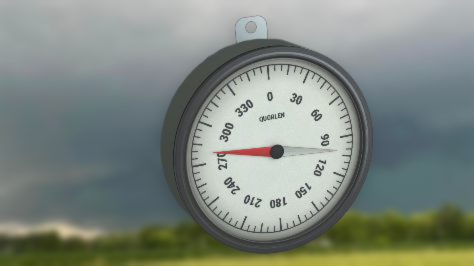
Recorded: 280,°
